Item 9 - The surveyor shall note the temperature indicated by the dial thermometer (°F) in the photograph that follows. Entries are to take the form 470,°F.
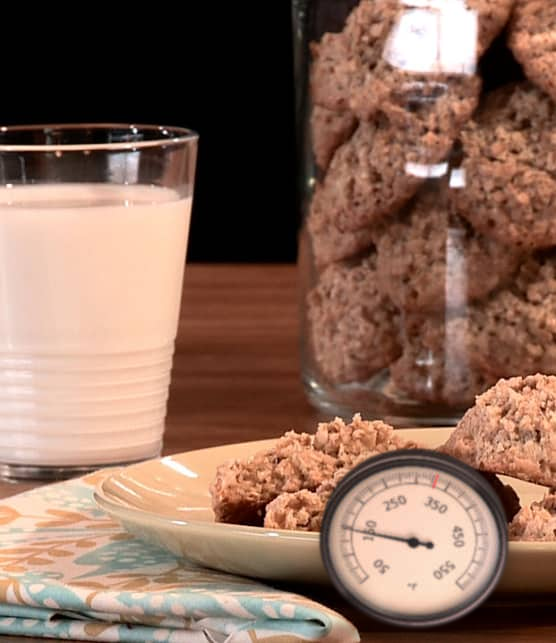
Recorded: 150,°F
